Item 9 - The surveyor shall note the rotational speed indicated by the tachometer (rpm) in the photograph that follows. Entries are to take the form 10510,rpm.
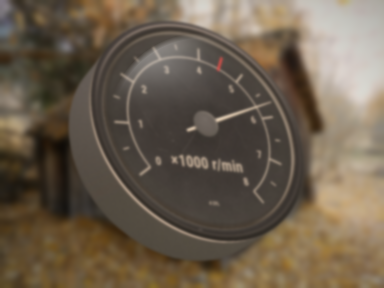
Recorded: 5750,rpm
